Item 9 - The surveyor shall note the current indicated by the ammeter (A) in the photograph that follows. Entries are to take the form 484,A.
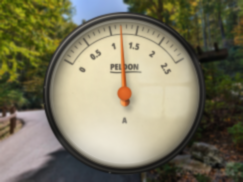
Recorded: 1.2,A
